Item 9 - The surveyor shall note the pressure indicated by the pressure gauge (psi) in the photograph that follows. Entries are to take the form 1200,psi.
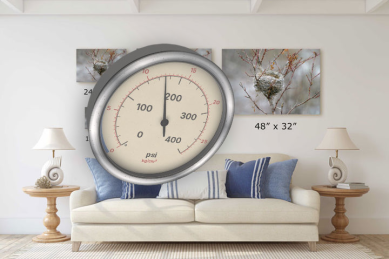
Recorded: 170,psi
